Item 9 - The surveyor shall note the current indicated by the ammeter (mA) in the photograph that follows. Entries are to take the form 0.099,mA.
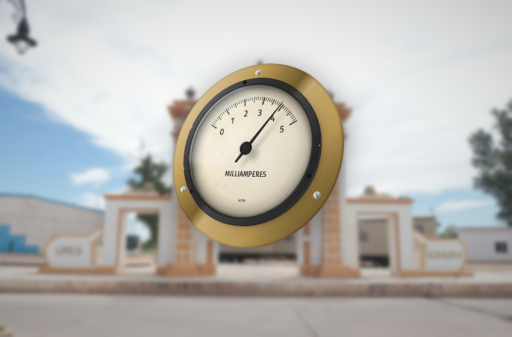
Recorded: 4,mA
